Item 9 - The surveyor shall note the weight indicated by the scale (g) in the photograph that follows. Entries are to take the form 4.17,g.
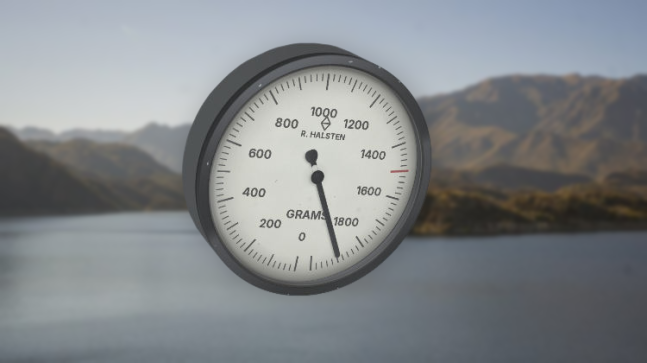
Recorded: 1900,g
